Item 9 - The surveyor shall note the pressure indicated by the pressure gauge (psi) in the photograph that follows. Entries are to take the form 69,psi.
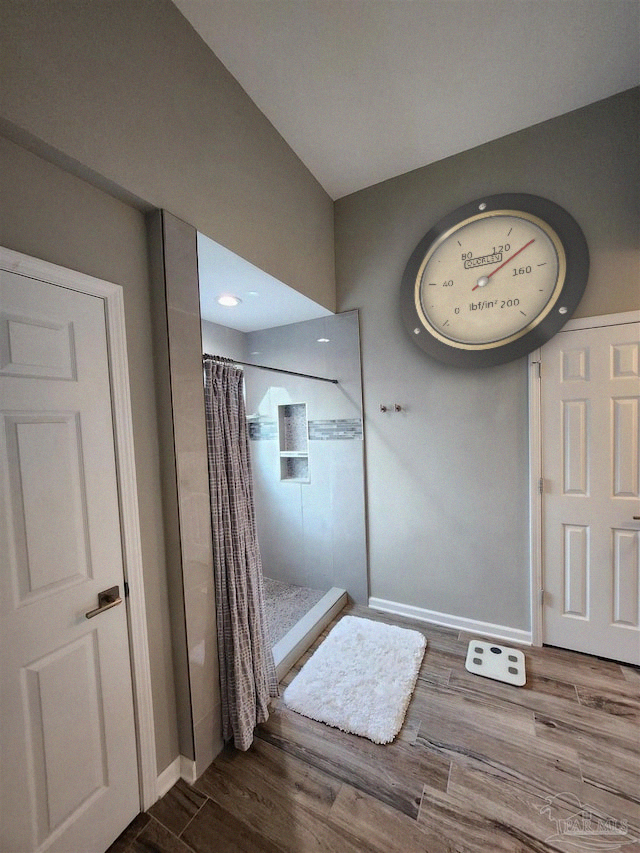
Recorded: 140,psi
